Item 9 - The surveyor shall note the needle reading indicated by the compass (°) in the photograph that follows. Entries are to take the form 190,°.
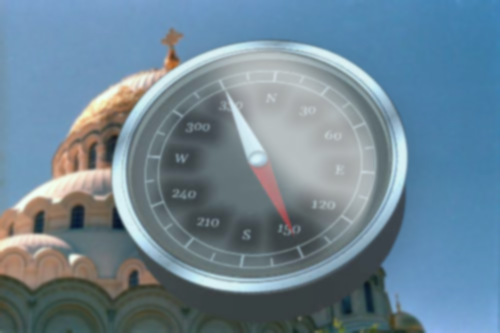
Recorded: 150,°
